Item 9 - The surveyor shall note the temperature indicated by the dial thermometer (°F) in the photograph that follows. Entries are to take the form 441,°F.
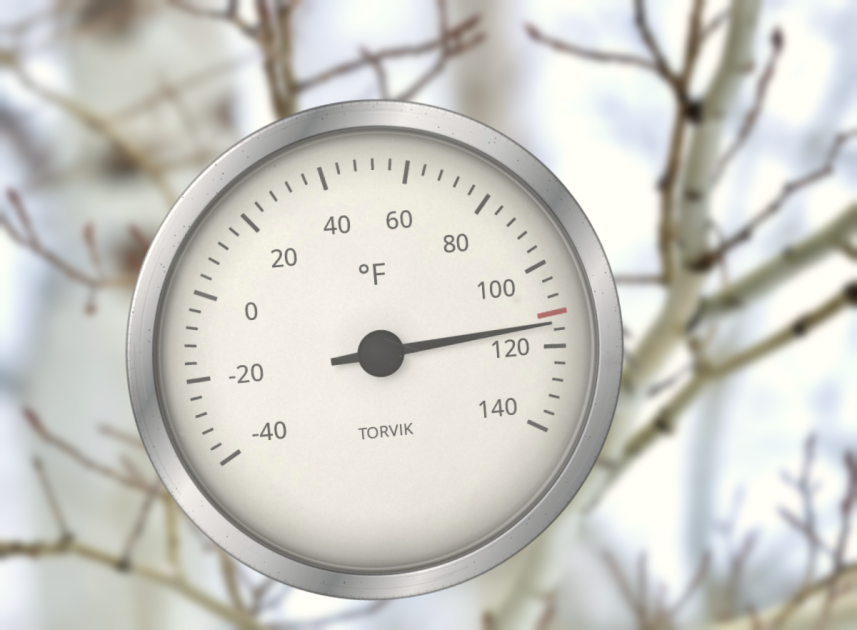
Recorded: 114,°F
